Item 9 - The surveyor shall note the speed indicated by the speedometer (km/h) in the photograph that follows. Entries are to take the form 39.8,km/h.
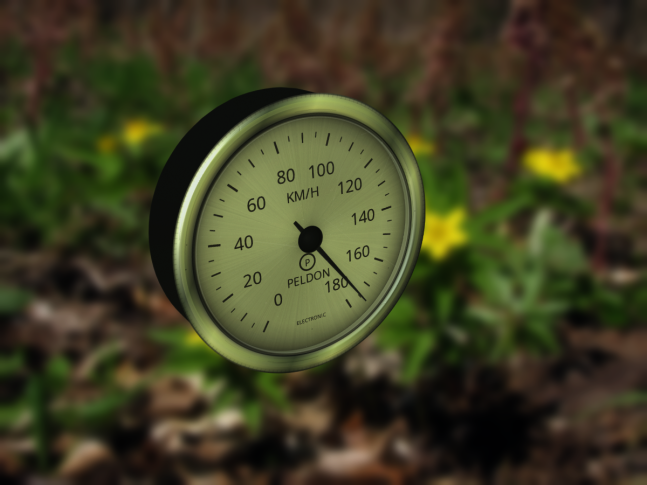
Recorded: 175,km/h
